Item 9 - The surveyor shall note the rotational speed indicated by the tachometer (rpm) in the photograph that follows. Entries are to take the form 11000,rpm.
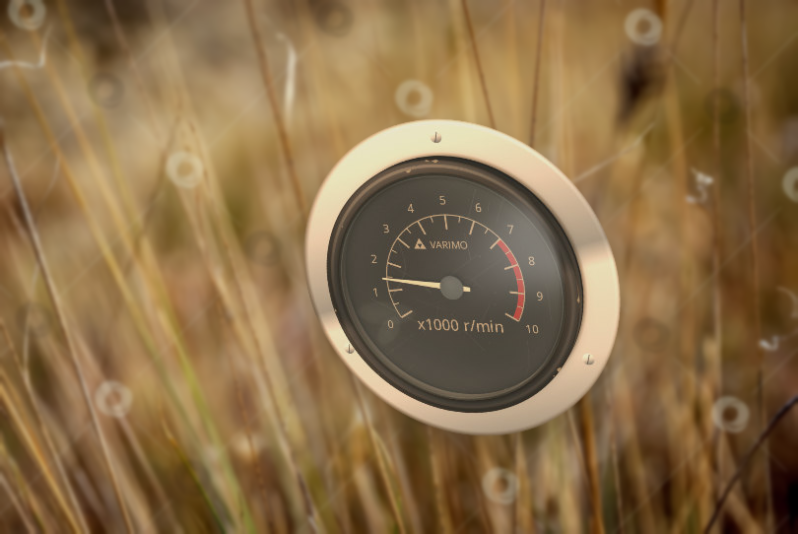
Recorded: 1500,rpm
